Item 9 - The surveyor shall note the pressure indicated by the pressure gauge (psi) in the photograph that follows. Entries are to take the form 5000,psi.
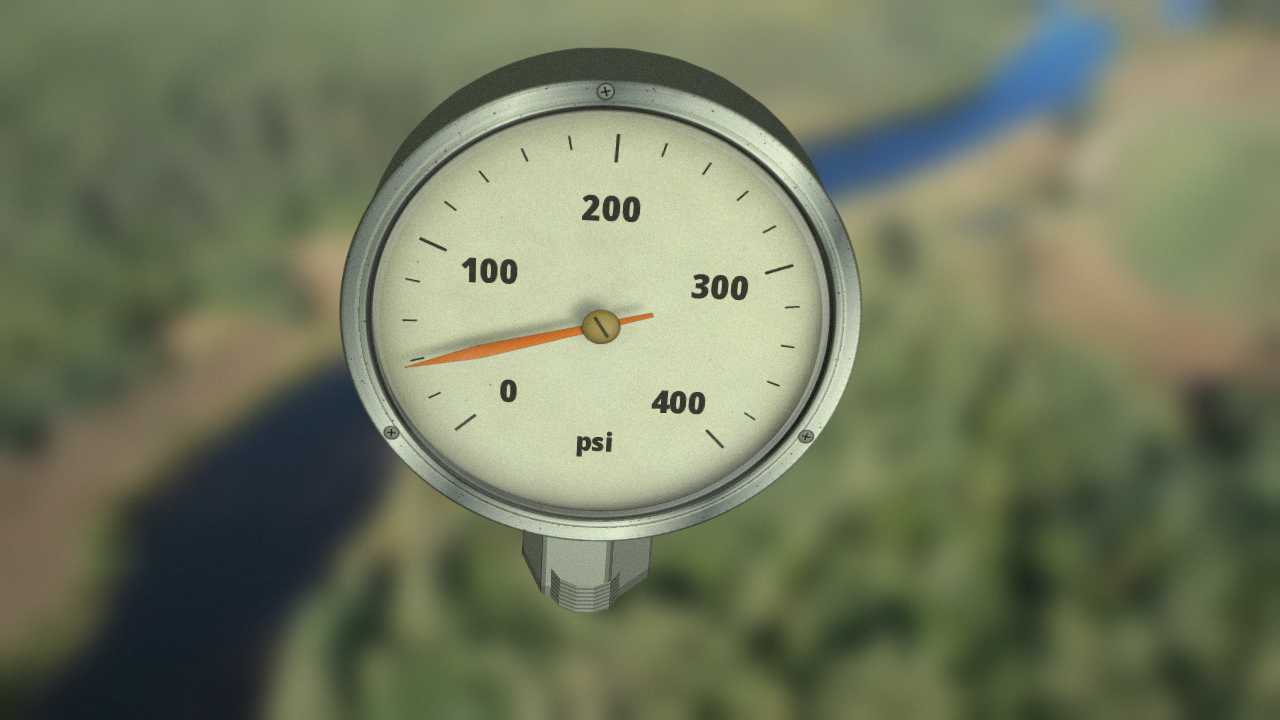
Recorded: 40,psi
